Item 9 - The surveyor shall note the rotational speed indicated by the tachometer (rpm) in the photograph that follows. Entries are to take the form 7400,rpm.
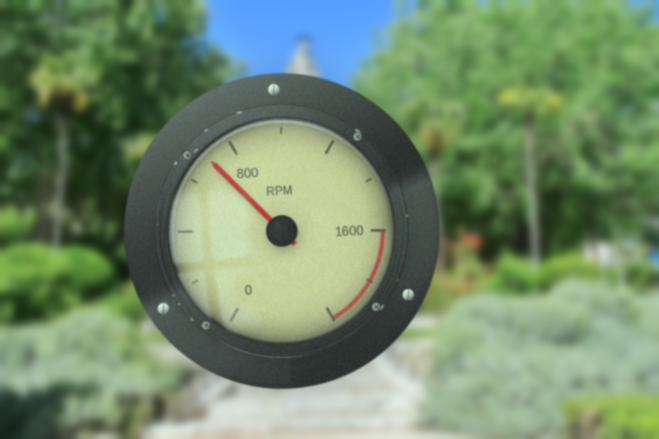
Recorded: 700,rpm
